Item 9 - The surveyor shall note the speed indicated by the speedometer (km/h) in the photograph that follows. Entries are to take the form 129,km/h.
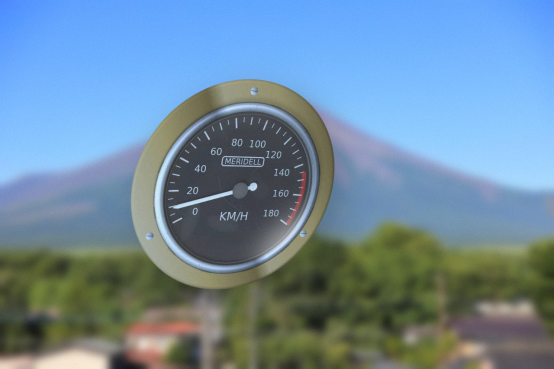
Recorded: 10,km/h
